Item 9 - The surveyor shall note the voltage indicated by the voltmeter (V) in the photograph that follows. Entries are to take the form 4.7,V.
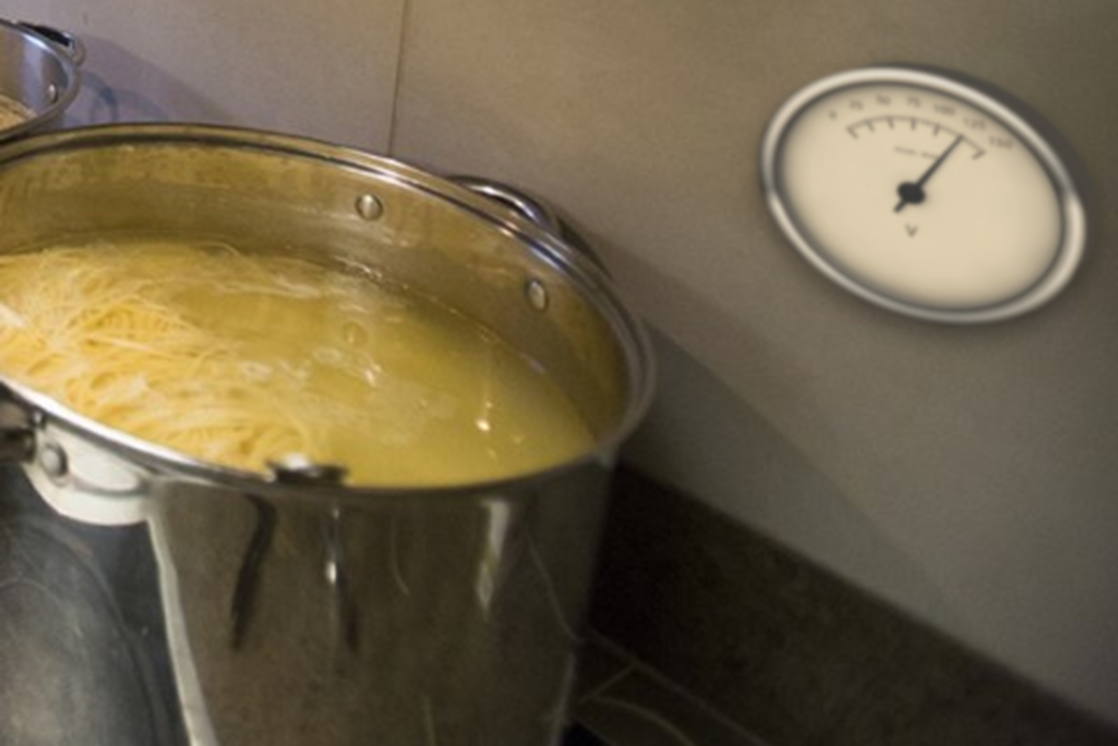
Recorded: 125,V
